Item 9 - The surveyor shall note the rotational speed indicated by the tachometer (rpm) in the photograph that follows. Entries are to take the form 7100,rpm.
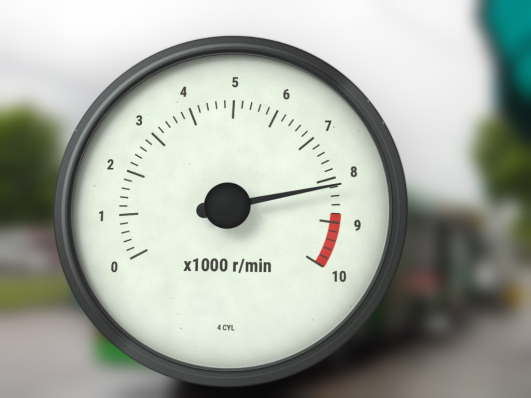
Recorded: 8200,rpm
